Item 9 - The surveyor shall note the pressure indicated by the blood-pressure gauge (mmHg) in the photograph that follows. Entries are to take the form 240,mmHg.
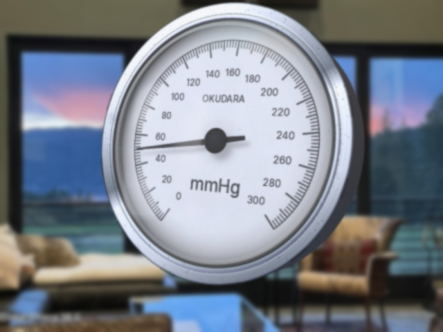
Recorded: 50,mmHg
